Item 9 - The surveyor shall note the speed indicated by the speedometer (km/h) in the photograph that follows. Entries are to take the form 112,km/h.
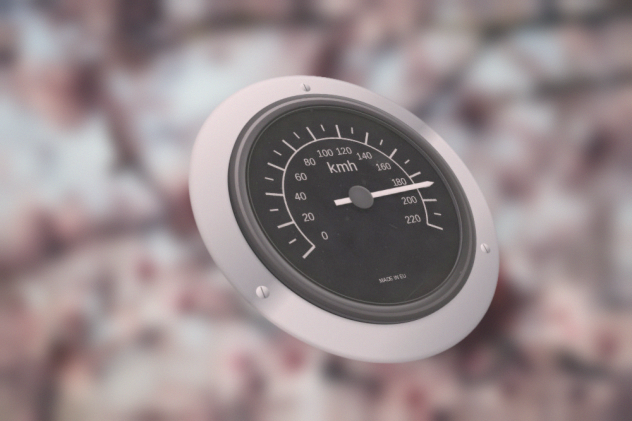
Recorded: 190,km/h
